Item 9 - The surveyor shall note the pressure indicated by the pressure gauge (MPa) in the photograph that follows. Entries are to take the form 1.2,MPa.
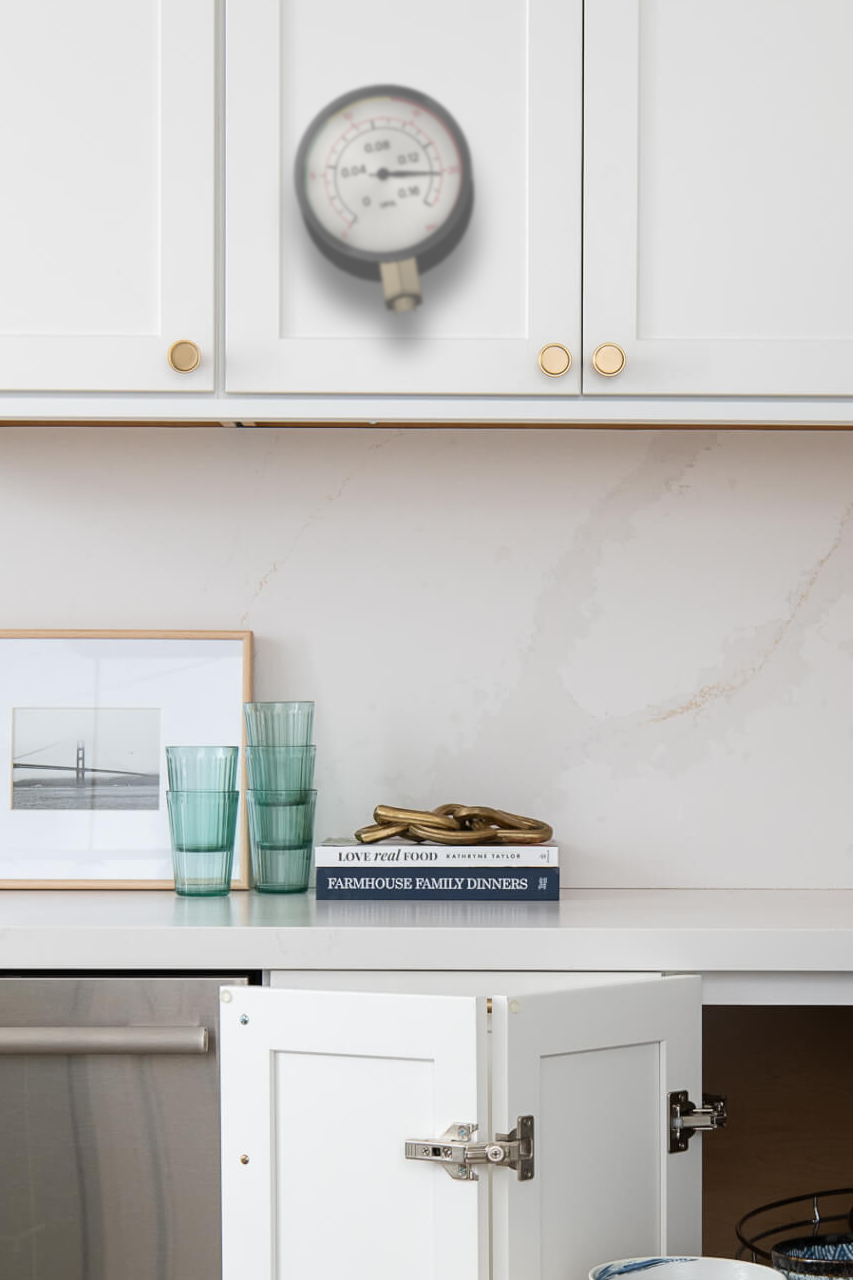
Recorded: 0.14,MPa
